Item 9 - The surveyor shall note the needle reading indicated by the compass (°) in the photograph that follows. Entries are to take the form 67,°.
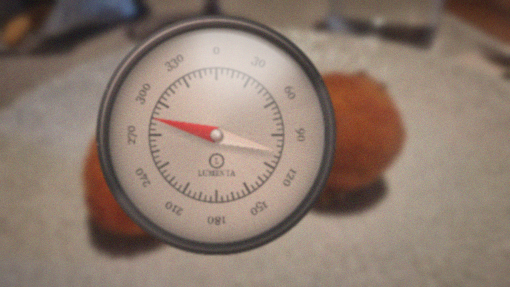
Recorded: 285,°
